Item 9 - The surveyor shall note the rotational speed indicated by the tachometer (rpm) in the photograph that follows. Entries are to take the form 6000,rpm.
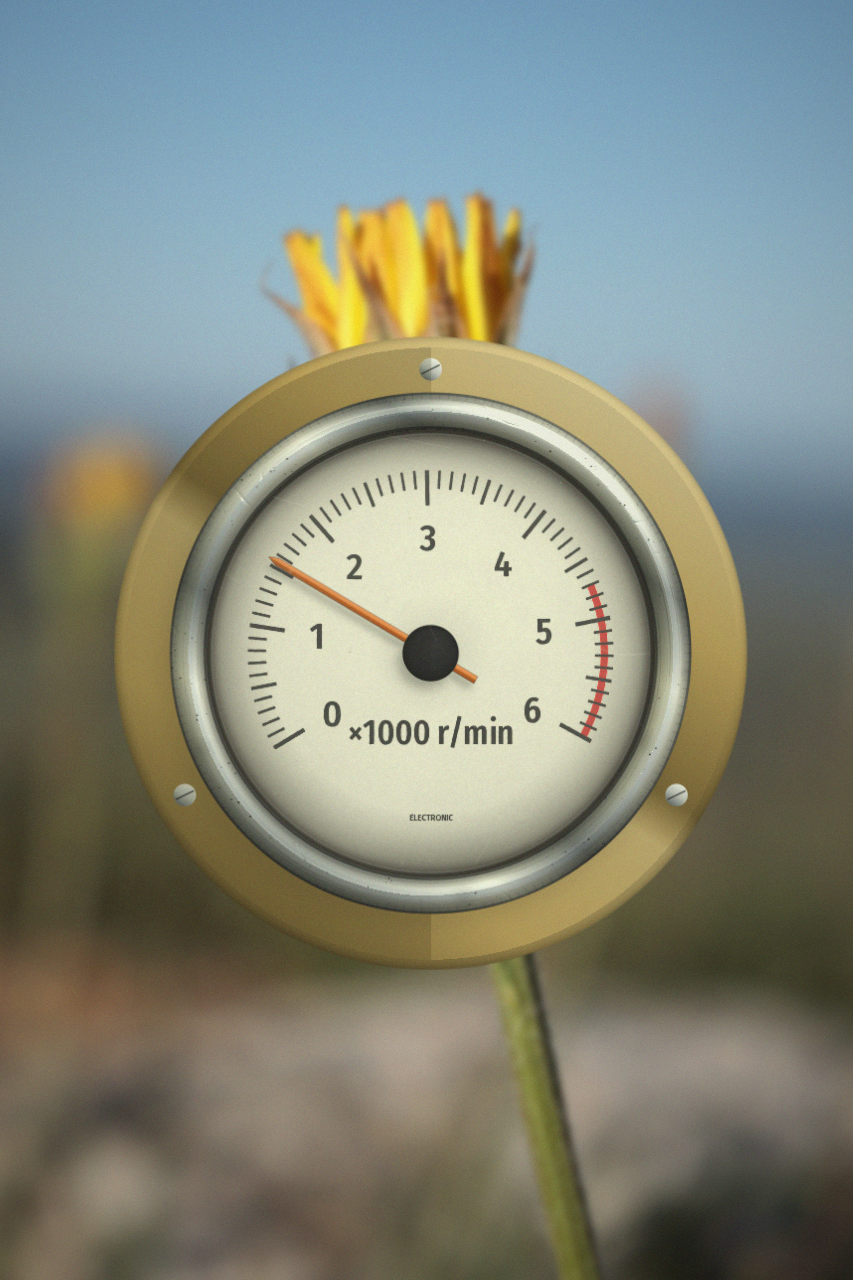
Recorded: 1550,rpm
